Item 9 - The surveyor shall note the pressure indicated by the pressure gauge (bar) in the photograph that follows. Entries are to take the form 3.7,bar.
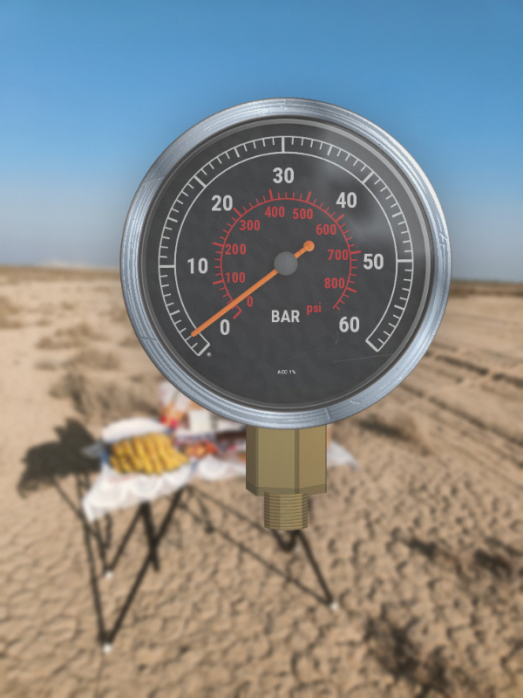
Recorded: 2,bar
